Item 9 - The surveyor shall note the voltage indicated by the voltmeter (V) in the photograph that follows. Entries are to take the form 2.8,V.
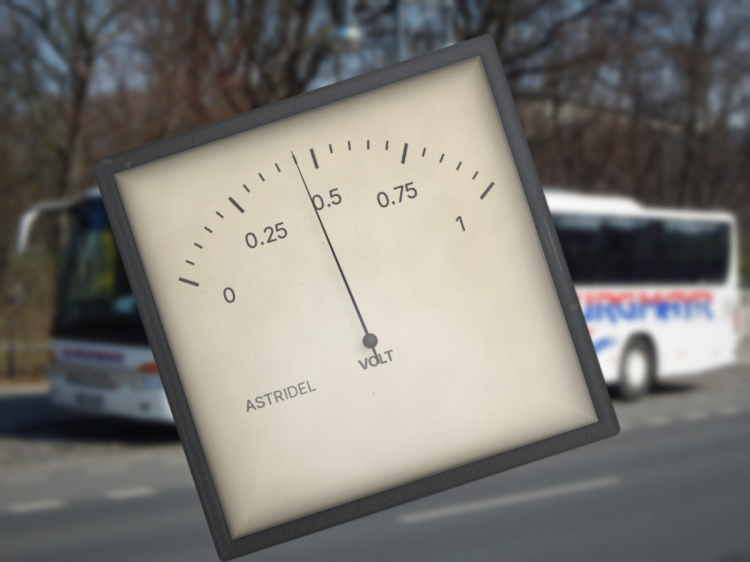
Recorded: 0.45,V
